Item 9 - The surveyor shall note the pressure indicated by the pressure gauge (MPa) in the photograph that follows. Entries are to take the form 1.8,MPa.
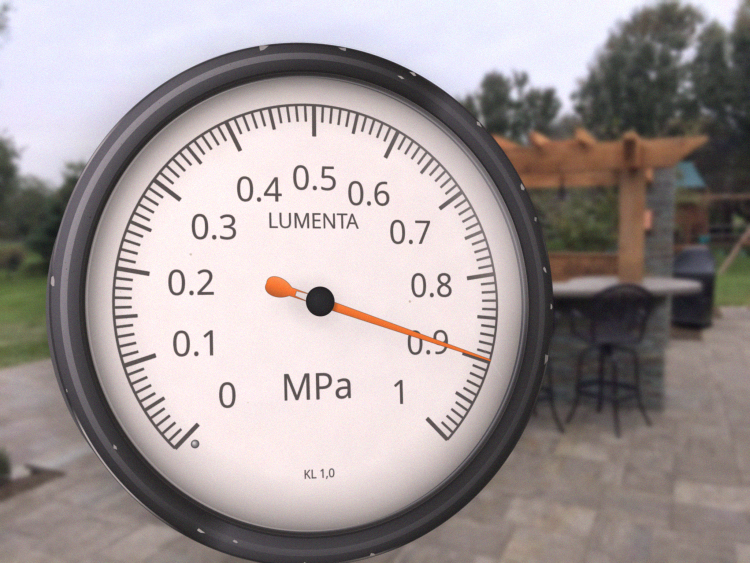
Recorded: 0.9,MPa
